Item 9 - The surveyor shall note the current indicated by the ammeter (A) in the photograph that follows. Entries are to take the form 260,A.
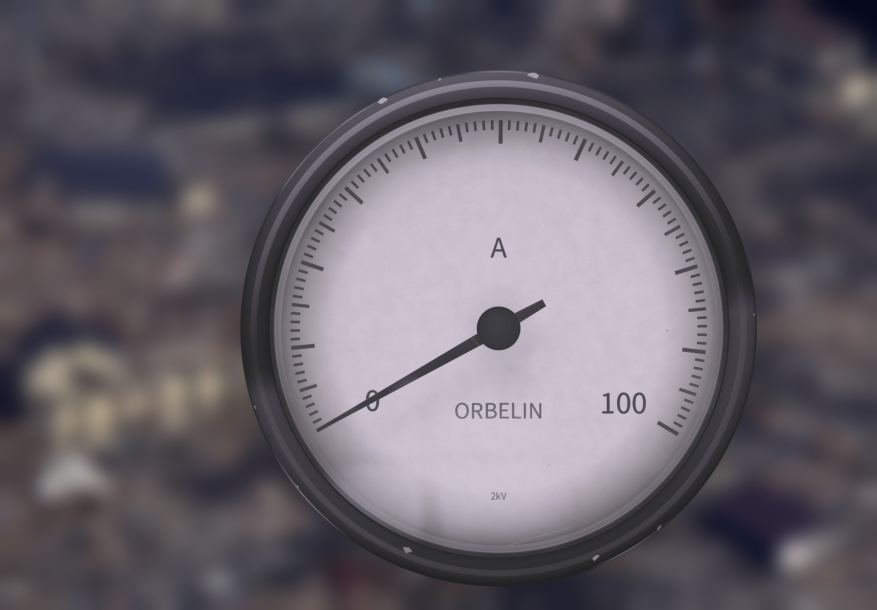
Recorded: 0,A
